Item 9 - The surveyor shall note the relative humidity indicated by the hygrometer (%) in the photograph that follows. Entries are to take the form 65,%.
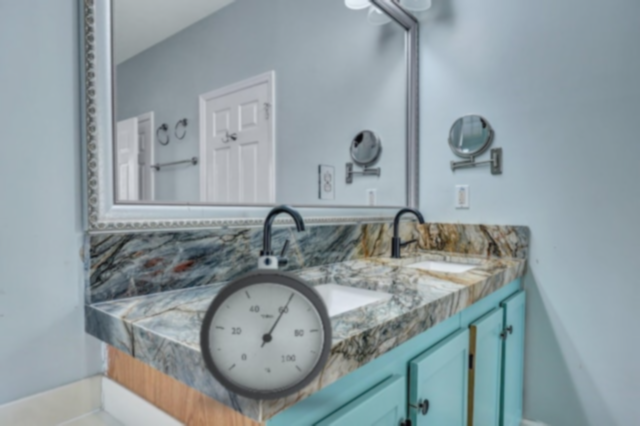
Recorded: 60,%
